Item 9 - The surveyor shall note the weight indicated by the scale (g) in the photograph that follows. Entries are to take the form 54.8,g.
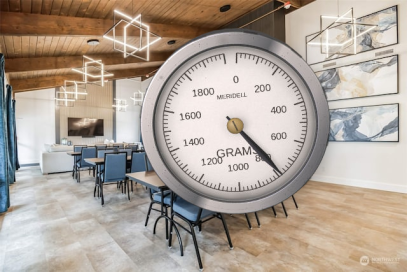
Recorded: 780,g
